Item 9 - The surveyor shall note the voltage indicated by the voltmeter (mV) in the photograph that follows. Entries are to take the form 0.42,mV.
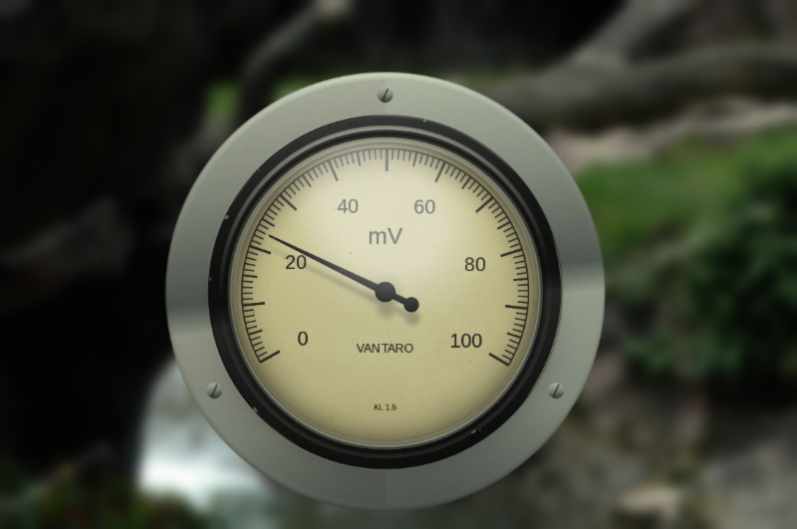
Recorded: 23,mV
